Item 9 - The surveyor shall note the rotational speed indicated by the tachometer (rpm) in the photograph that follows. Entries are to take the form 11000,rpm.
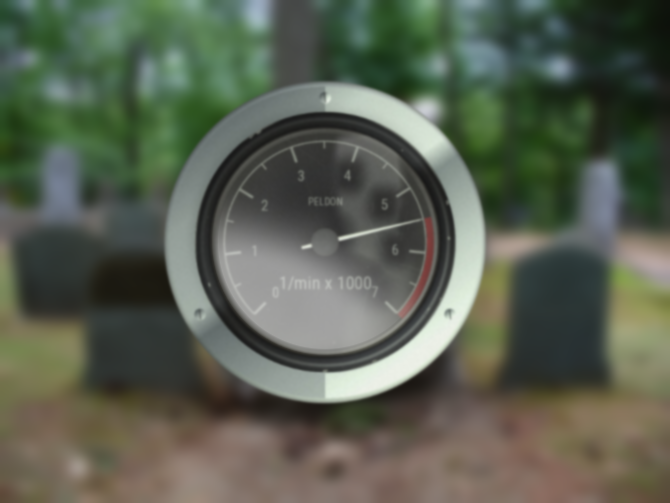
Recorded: 5500,rpm
